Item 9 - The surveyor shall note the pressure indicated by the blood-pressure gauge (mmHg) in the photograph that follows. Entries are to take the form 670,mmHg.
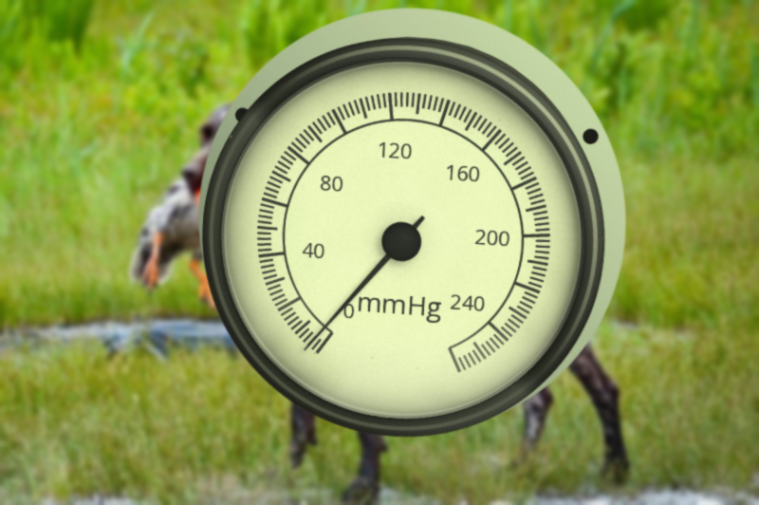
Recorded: 4,mmHg
